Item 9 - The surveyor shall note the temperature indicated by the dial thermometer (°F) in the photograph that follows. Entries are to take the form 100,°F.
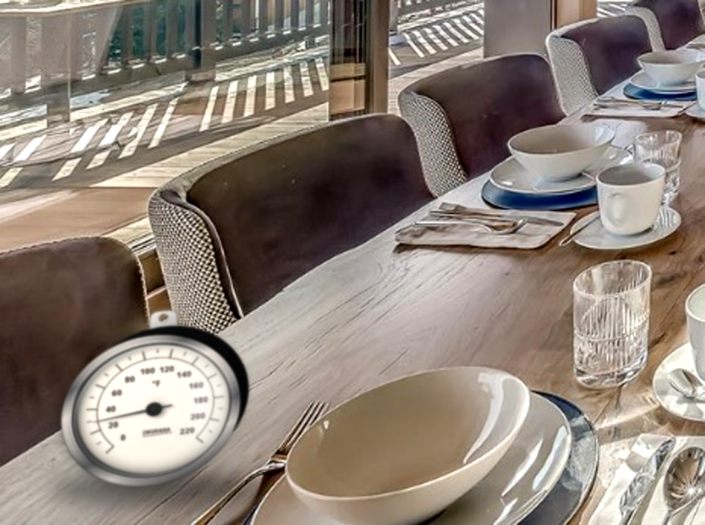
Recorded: 30,°F
